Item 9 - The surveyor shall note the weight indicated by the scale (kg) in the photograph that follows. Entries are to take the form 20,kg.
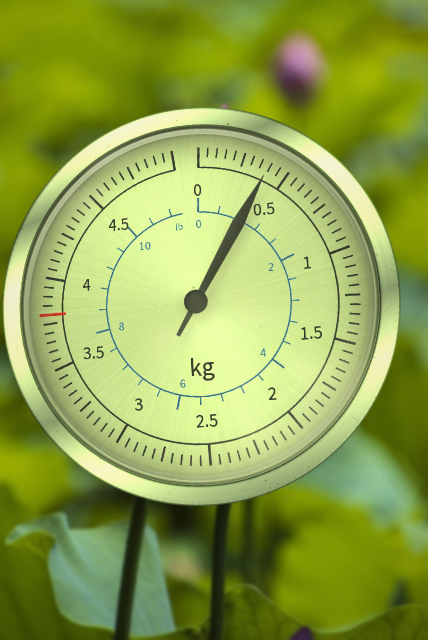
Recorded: 0.4,kg
